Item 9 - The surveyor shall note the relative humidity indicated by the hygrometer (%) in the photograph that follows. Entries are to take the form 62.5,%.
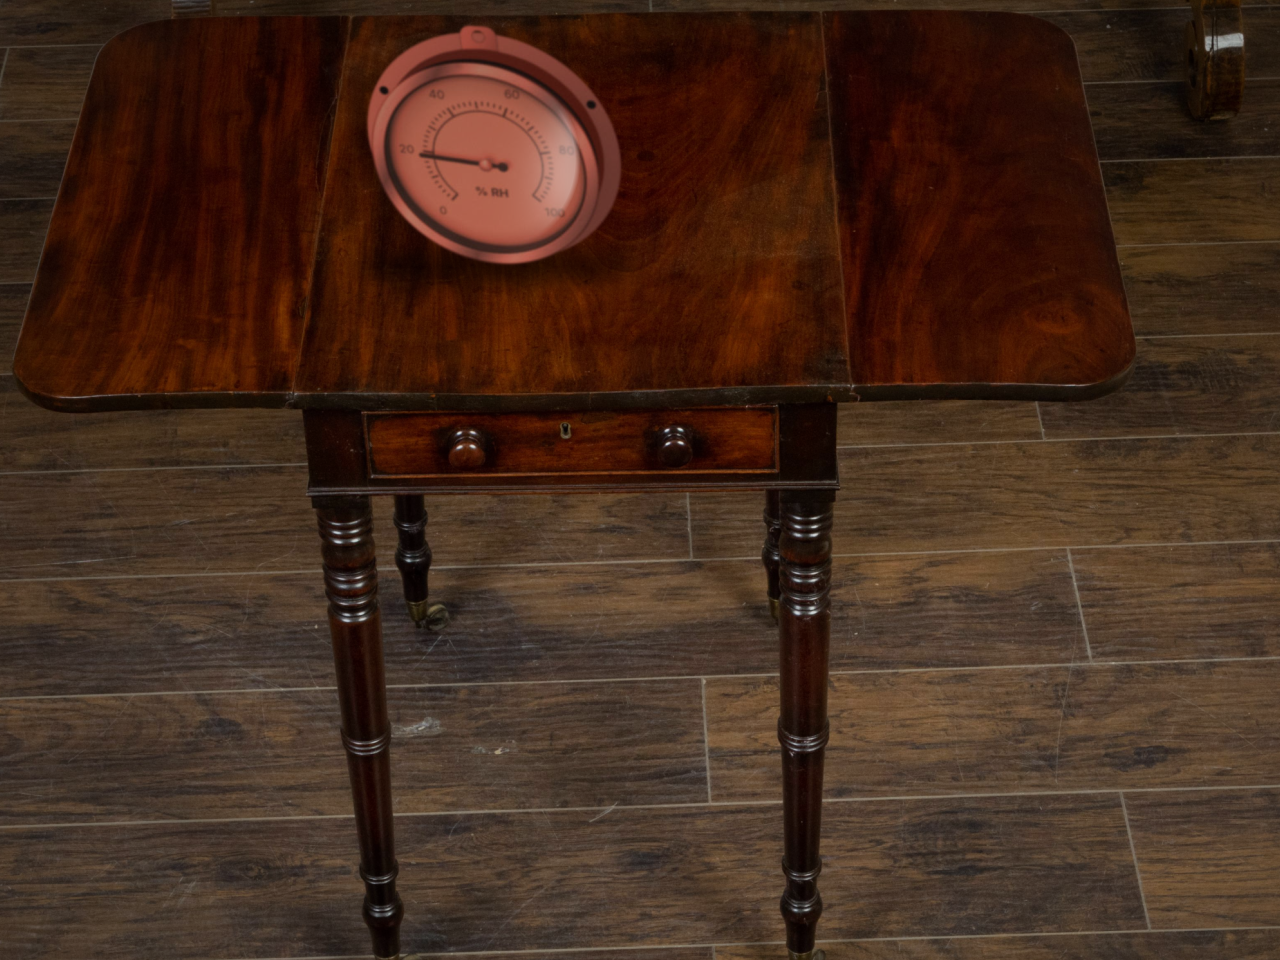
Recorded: 20,%
